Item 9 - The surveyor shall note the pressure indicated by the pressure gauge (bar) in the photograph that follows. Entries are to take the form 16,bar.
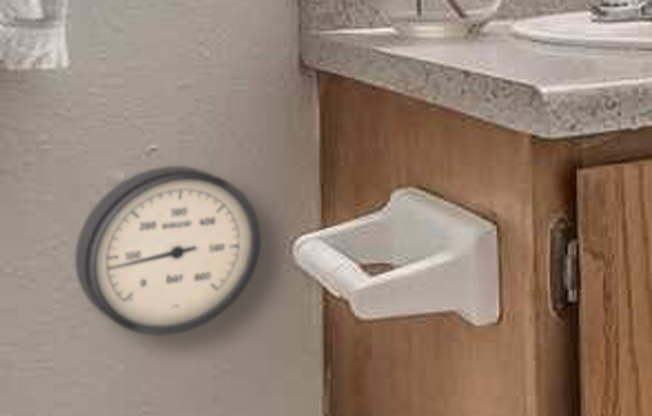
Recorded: 80,bar
